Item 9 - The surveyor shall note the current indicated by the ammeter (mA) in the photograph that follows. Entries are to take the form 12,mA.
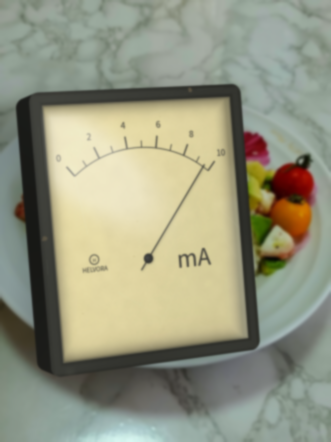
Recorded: 9.5,mA
